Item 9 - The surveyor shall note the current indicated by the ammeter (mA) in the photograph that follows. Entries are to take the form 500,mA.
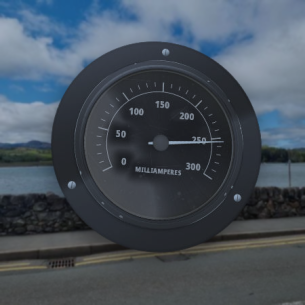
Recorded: 255,mA
